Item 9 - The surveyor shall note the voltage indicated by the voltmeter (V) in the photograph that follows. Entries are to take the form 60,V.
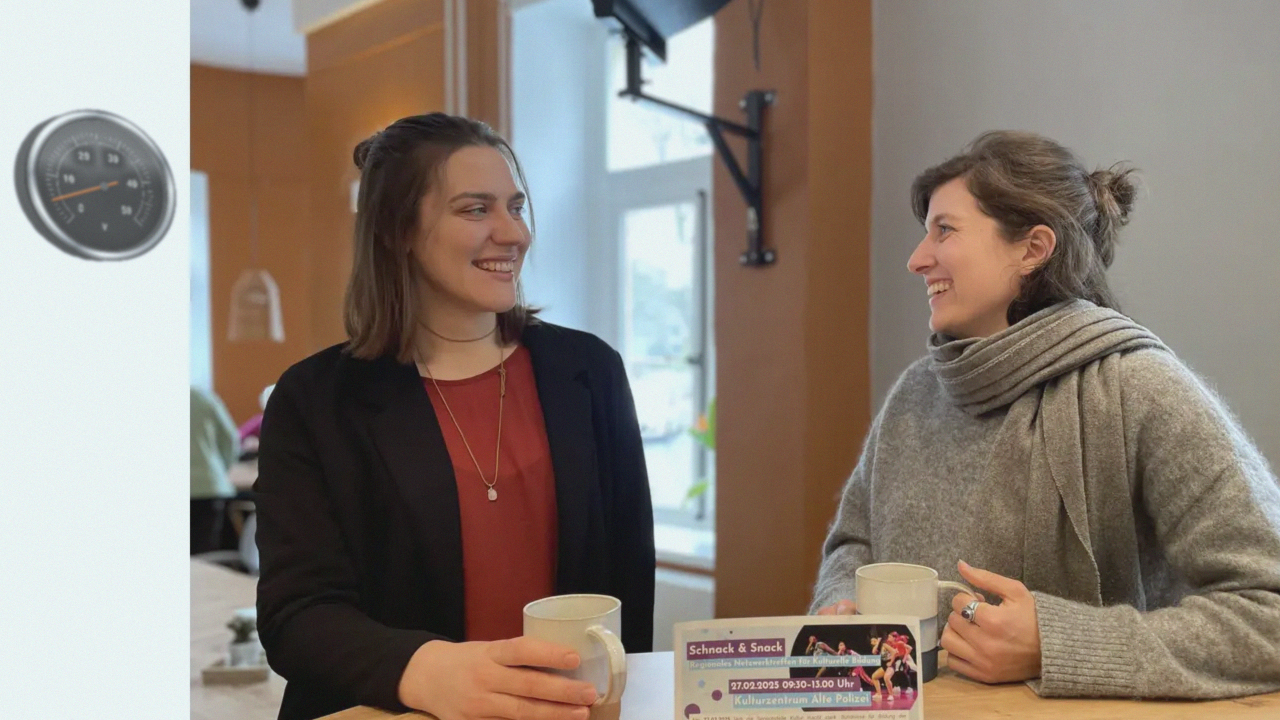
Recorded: 5,V
